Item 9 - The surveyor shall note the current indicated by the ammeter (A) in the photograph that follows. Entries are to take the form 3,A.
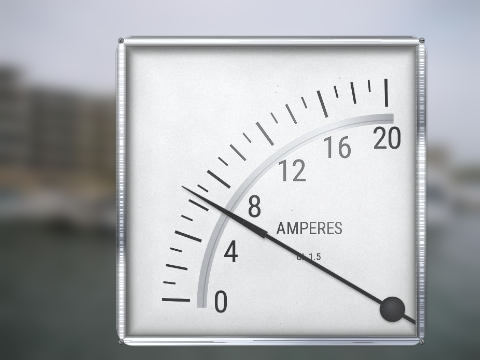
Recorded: 6.5,A
